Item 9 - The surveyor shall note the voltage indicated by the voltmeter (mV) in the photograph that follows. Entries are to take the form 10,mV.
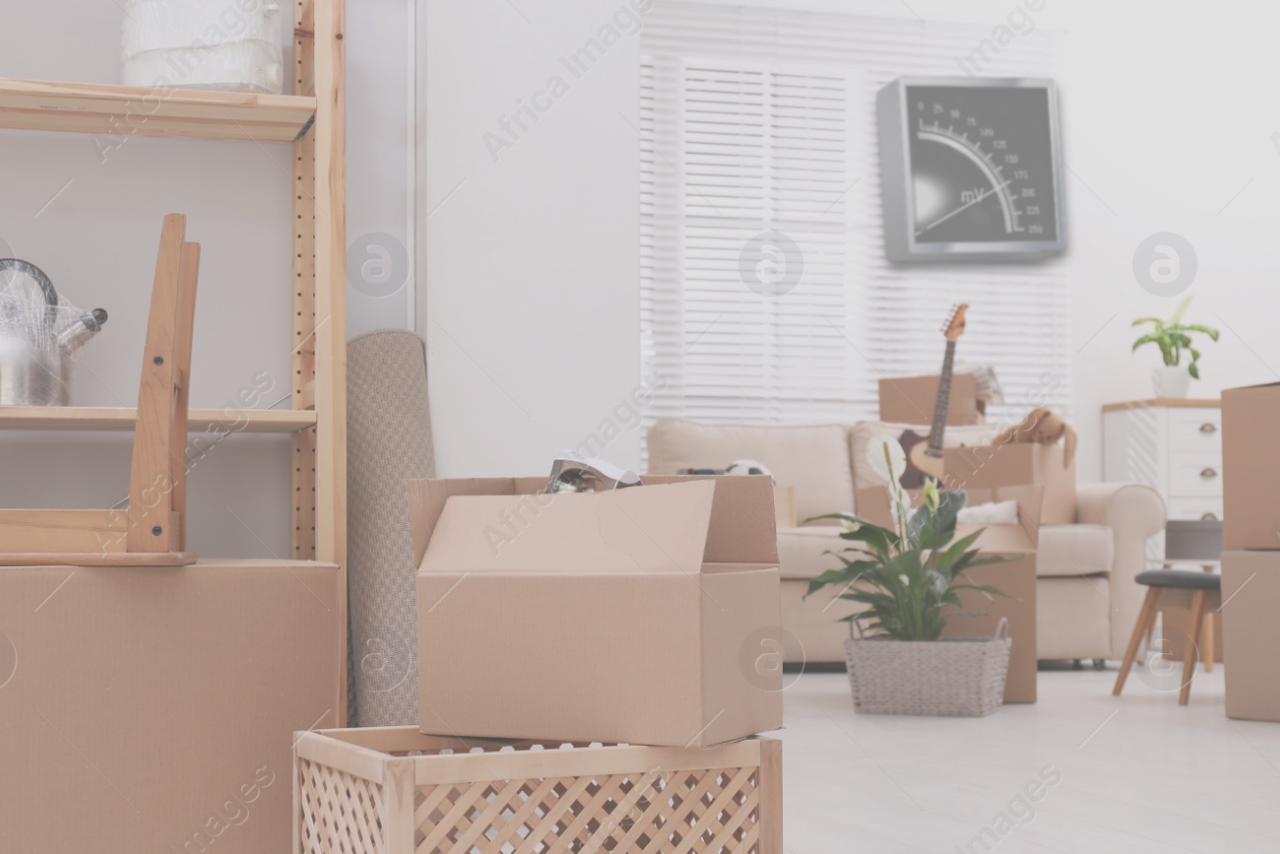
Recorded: 175,mV
